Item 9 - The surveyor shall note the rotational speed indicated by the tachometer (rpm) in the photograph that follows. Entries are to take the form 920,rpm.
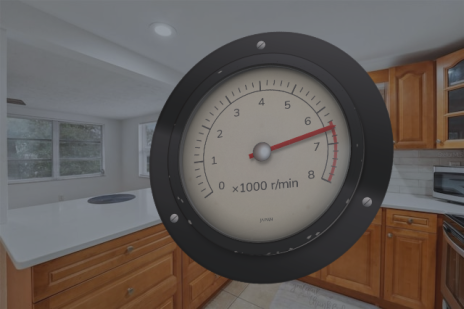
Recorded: 6600,rpm
